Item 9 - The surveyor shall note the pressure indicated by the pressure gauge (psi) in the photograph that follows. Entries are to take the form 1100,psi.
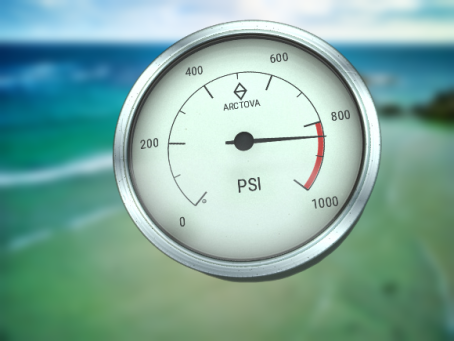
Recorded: 850,psi
